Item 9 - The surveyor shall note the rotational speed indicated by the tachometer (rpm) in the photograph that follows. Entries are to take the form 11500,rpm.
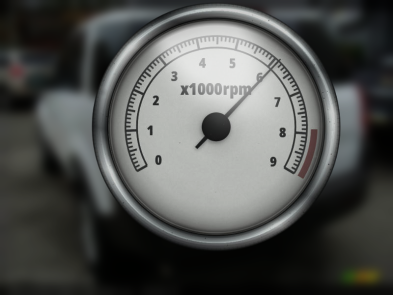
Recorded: 6100,rpm
